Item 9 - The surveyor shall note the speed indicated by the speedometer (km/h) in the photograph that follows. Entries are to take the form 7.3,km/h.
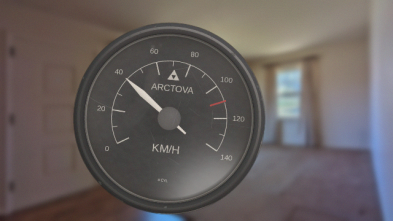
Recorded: 40,km/h
